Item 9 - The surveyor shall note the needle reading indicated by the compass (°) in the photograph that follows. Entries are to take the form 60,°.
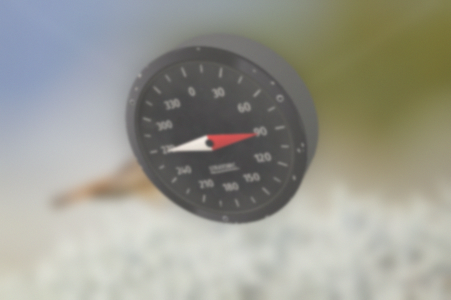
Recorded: 90,°
